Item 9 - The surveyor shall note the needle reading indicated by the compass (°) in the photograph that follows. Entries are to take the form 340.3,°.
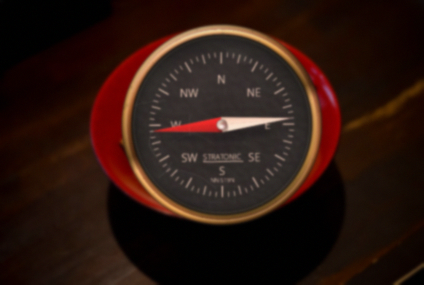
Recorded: 265,°
